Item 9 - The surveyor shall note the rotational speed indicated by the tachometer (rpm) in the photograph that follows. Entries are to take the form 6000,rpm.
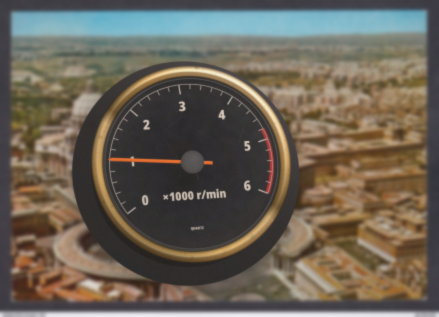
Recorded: 1000,rpm
